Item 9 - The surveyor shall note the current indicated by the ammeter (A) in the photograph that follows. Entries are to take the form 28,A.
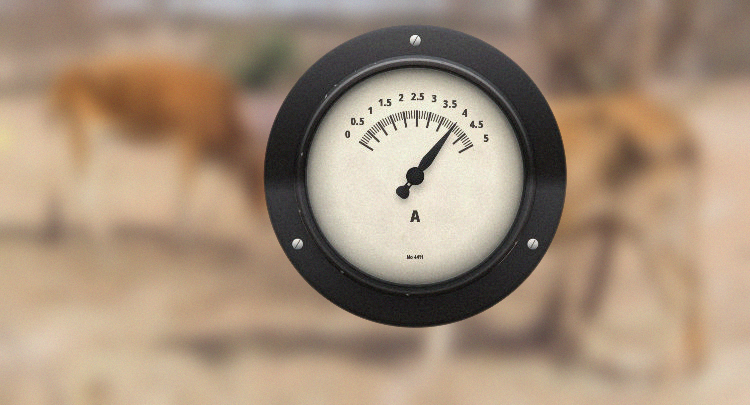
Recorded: 4,A
